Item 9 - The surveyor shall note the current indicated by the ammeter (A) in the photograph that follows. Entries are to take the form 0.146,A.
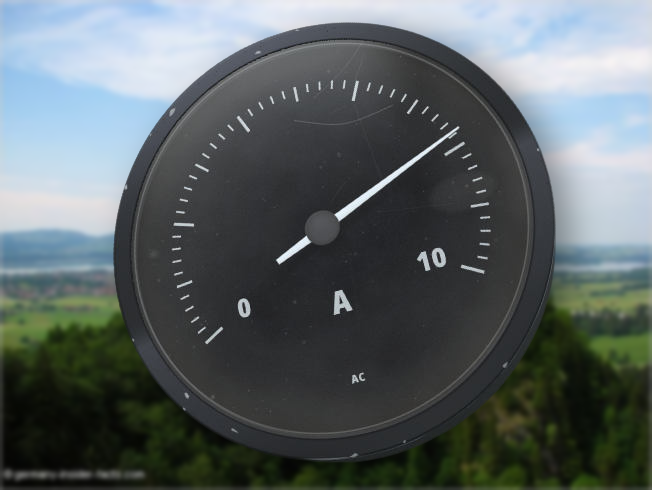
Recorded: 7.8,A
